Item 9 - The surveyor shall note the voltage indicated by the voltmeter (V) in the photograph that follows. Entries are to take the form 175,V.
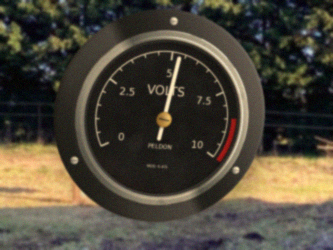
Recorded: 5.25,V
